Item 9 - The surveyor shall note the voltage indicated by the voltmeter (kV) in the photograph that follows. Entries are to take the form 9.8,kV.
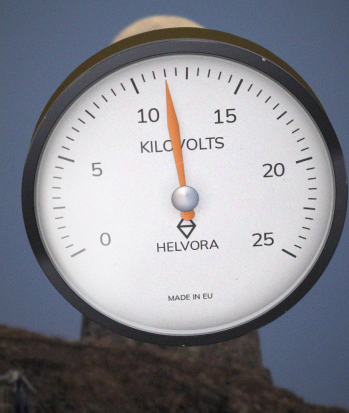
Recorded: 11.5,kV
